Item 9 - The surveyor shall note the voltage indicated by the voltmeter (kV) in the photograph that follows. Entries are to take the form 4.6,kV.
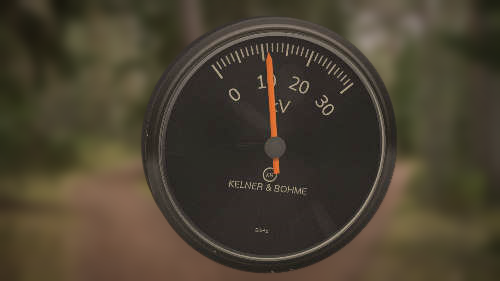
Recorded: 11,kV
